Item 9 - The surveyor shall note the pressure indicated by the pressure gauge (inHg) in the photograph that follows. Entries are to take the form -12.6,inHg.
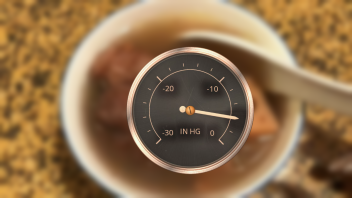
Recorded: -4,inHg
